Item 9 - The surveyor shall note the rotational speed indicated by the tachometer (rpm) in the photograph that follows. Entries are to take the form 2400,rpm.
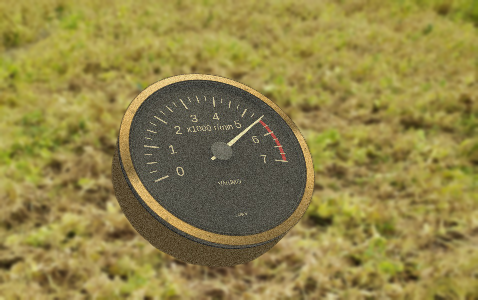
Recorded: 5500,rpm
